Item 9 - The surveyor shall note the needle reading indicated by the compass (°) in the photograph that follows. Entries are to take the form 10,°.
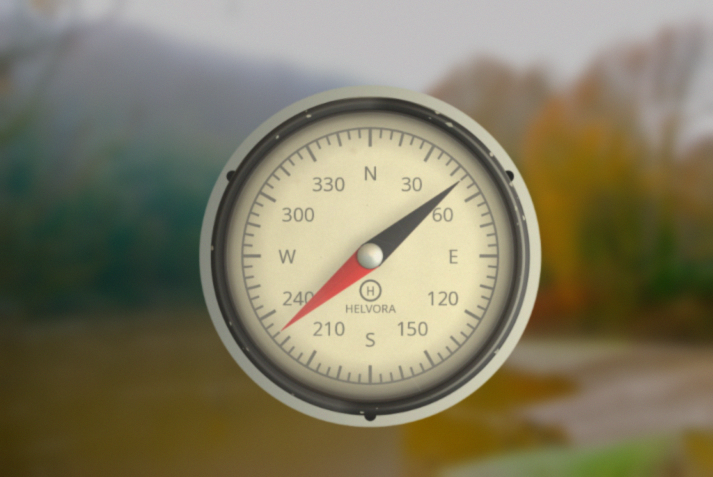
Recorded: 230,°
